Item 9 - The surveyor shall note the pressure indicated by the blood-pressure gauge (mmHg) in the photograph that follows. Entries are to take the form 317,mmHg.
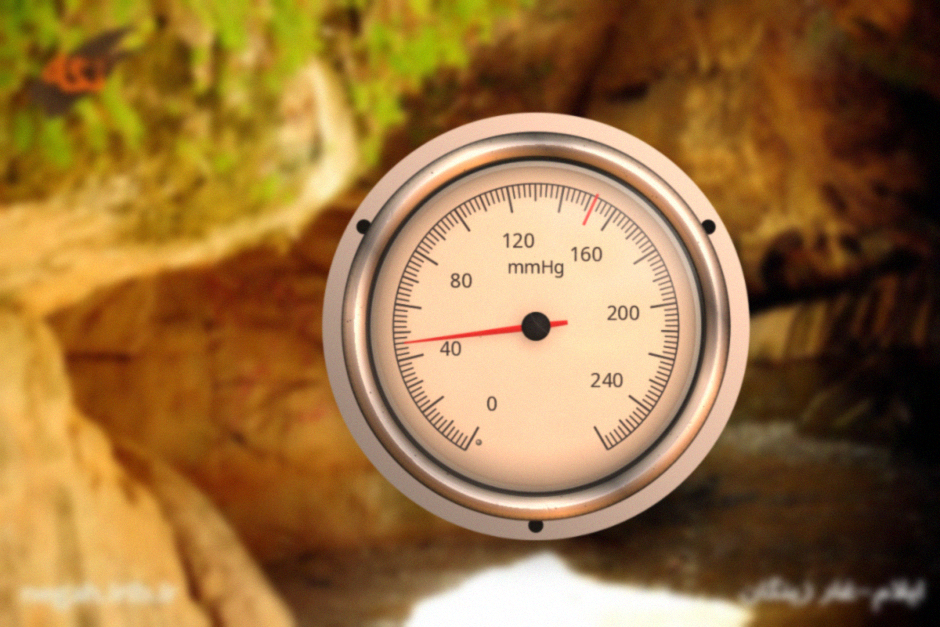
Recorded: 46,mmHg
